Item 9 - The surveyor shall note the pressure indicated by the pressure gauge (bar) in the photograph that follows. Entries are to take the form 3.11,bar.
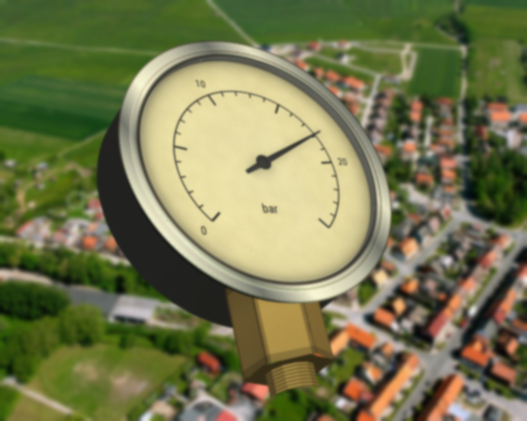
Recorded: 18,bar
